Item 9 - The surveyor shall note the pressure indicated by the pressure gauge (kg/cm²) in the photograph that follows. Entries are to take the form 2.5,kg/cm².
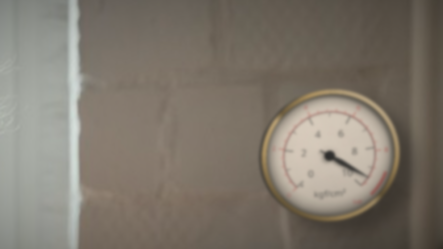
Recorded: 9.5,kg/cm²
